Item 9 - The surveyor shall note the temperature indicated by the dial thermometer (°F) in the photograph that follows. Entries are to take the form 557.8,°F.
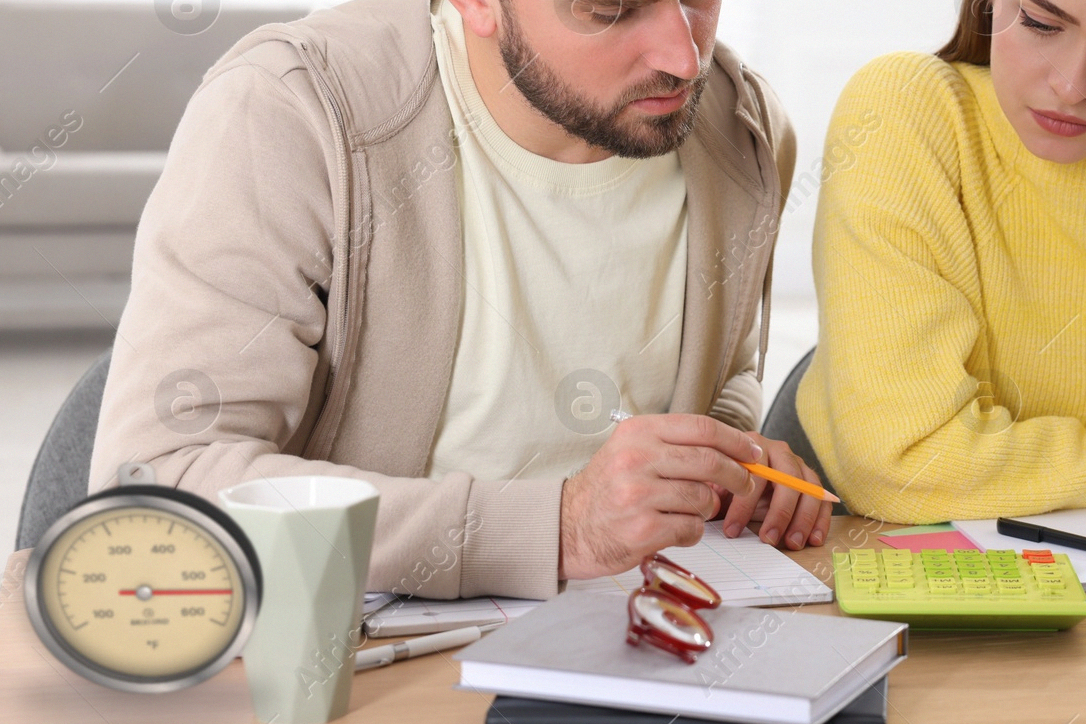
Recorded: 540,°F
